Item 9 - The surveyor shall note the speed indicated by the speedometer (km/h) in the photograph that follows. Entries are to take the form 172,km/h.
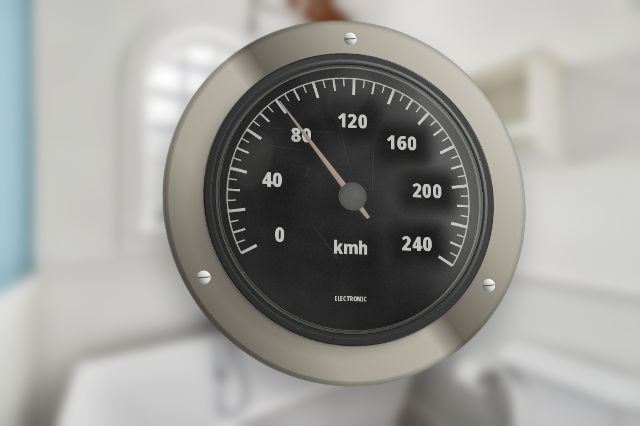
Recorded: 80,km/h
